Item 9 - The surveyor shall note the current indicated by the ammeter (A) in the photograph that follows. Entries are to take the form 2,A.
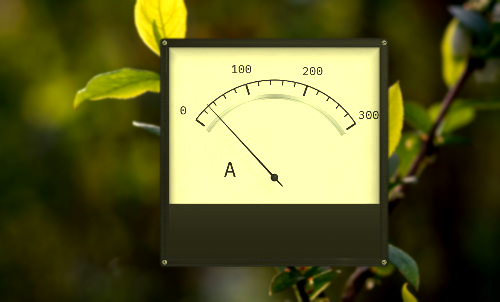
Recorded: 30,A
